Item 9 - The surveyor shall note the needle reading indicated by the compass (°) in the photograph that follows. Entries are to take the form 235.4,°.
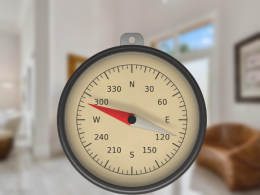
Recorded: 290,°
